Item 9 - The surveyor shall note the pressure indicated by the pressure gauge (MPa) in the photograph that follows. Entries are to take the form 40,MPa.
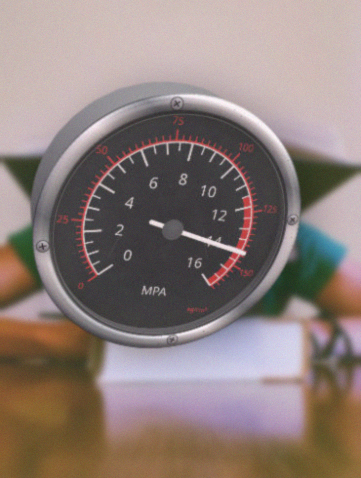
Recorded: 14,MPa
